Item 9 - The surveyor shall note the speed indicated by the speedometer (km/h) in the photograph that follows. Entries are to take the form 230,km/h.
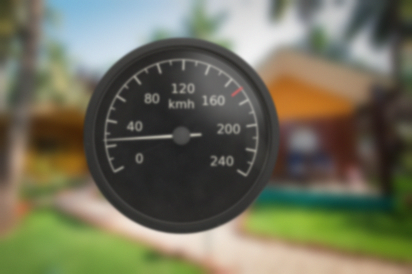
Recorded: 25,km/h
